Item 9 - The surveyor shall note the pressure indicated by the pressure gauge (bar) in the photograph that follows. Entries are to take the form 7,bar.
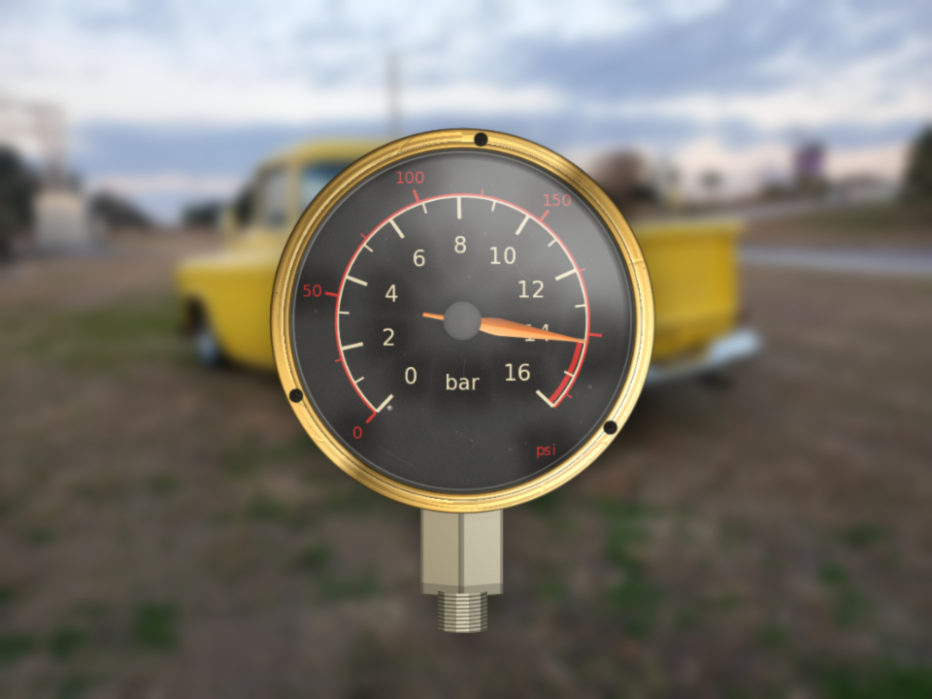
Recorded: 14,bar
